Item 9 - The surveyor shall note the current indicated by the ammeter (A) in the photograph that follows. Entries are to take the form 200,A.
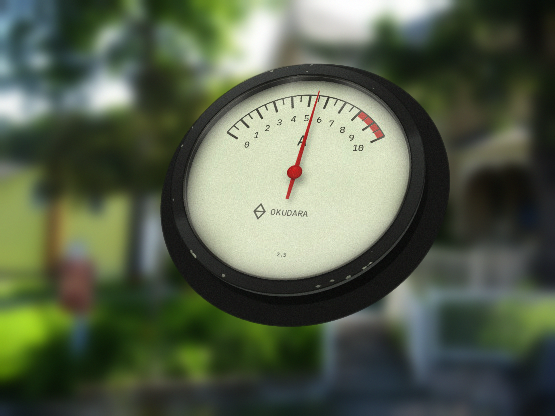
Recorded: 5.5,A
